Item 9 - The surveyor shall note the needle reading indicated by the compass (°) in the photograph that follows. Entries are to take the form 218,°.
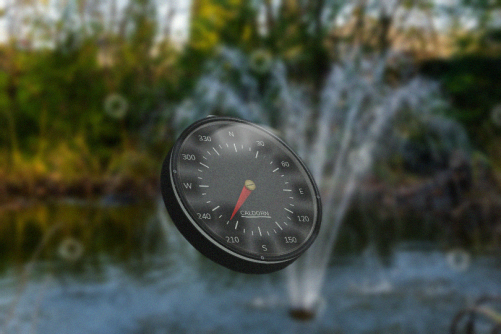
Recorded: 220,°
